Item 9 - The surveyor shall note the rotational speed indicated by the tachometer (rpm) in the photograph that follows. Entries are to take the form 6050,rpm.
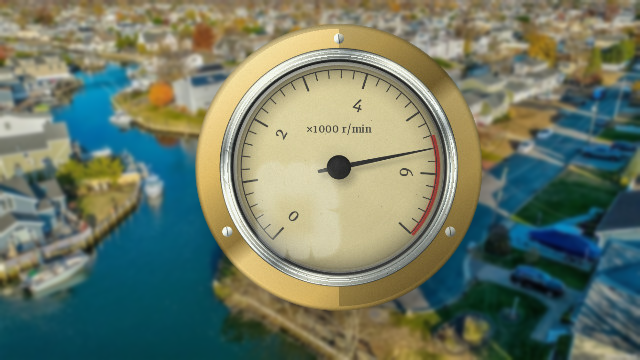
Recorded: 5600,rpm
